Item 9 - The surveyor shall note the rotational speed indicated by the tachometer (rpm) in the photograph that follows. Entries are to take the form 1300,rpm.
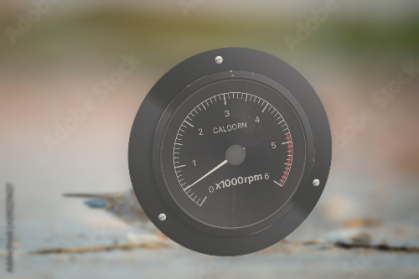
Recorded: 500,rpm
